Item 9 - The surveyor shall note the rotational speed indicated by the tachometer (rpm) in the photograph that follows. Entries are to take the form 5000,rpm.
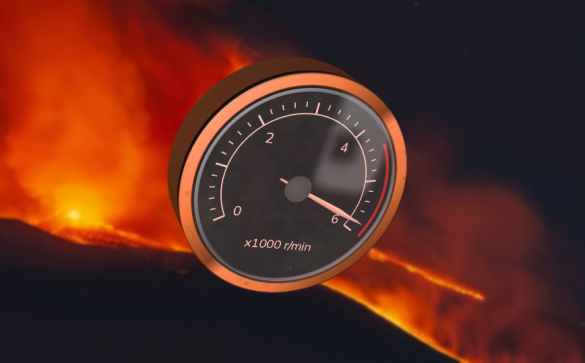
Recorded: 5800,rpm
